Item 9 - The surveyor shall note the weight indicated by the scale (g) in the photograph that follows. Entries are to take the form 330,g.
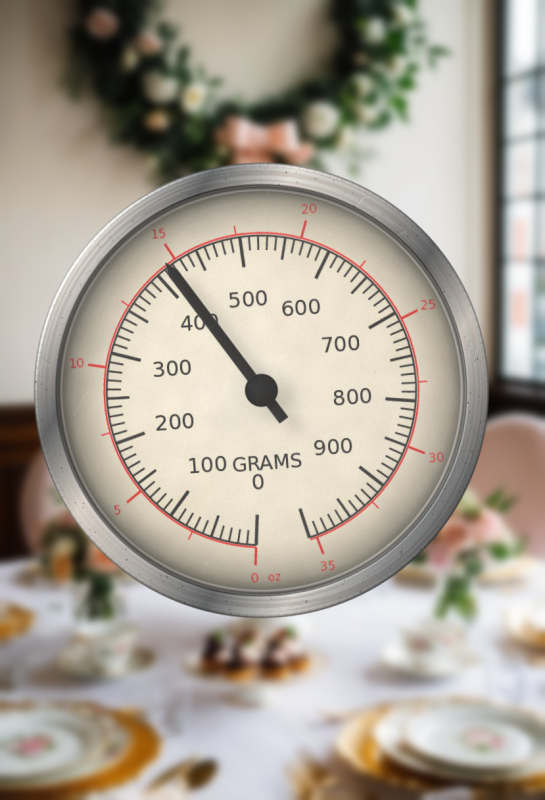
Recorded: 415,g
